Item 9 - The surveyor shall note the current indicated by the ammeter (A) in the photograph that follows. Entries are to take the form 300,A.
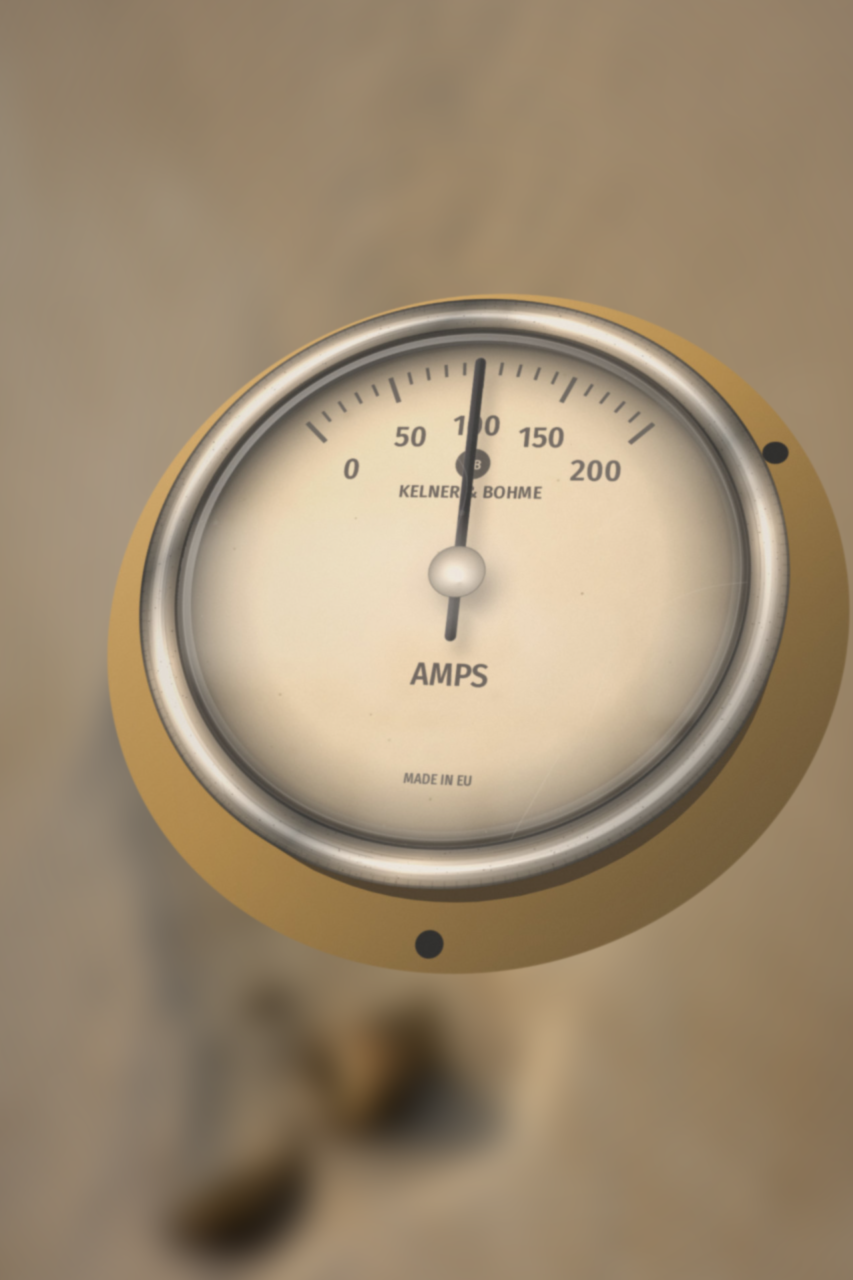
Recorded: 100,A
